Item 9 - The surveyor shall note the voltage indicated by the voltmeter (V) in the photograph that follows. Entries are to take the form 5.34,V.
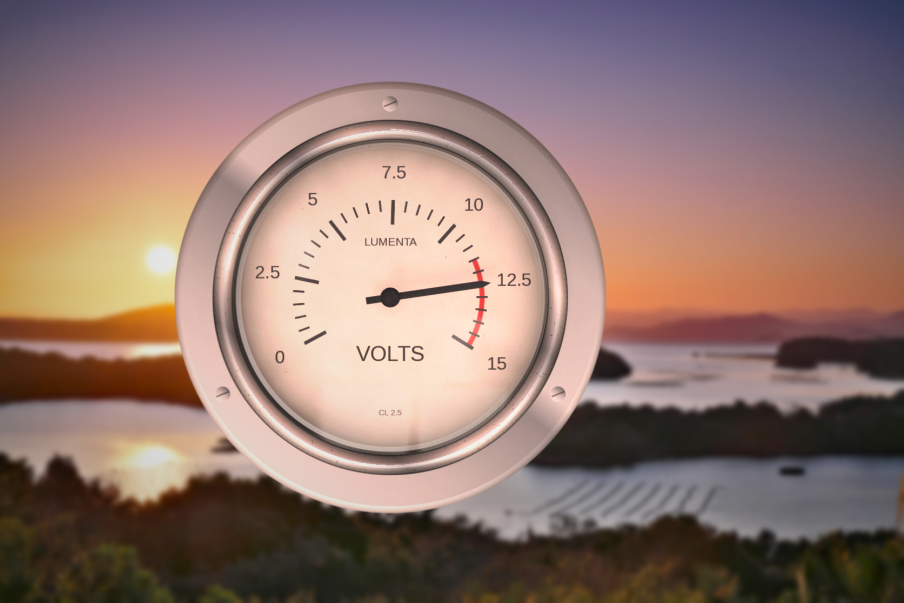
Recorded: 12.5,V
